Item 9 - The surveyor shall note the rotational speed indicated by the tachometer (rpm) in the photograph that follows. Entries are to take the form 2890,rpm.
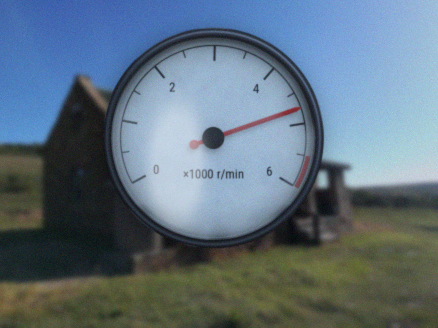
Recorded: 4750,rpm
